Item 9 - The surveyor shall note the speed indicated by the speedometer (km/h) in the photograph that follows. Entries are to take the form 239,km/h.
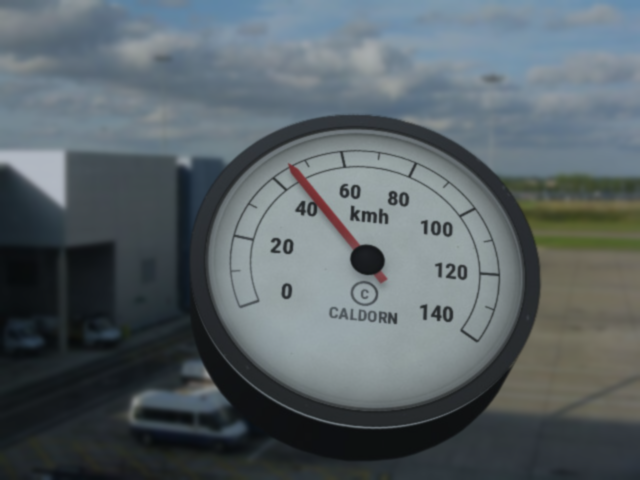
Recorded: 45,km/h
